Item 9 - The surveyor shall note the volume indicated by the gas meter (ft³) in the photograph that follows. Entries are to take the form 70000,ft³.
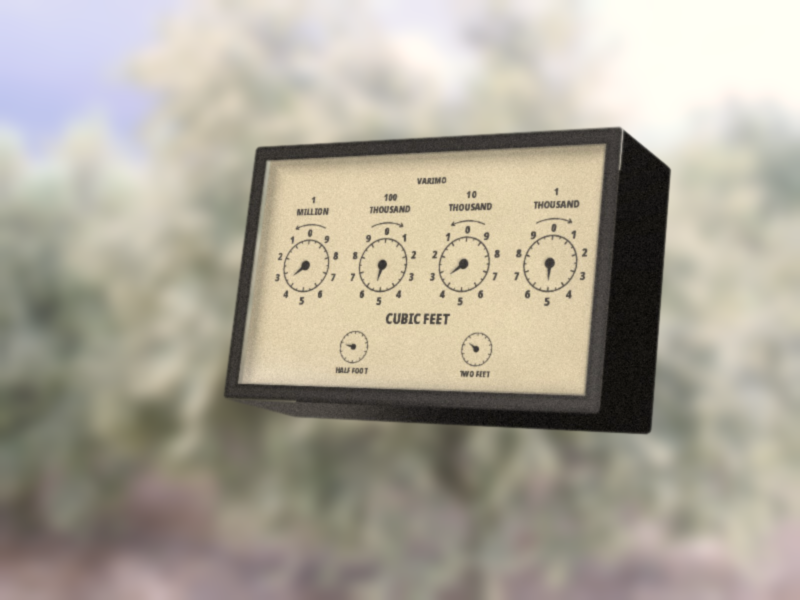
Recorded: 353500,ft³
